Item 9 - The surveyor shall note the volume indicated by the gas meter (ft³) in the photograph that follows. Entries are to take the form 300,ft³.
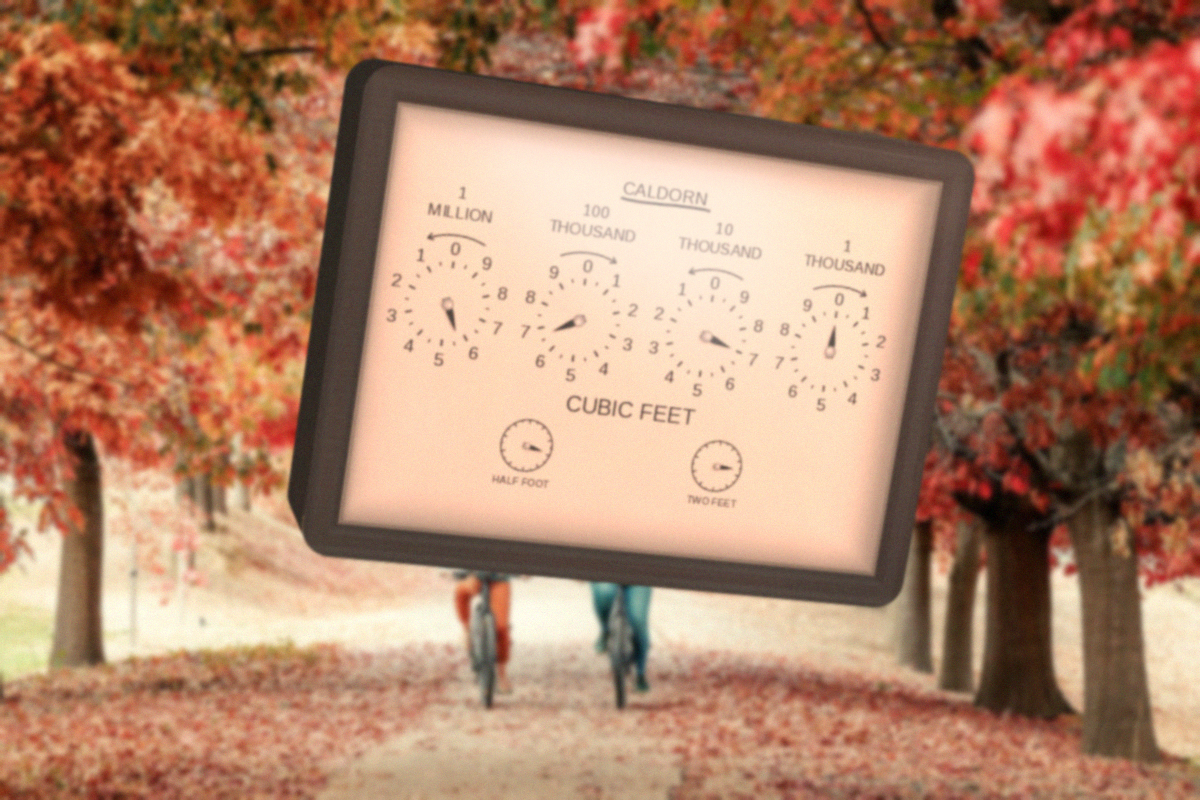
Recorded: 567000,ft³
